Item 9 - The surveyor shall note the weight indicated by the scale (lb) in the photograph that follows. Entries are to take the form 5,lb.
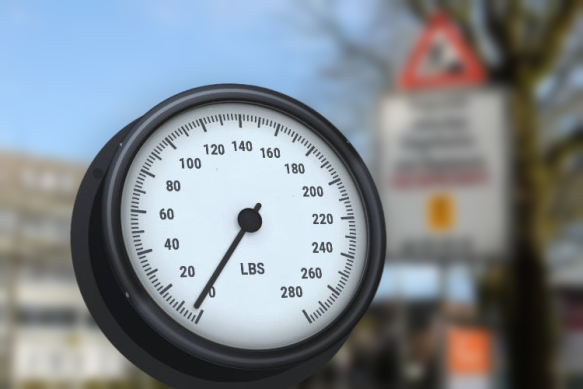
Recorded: 4,lb
